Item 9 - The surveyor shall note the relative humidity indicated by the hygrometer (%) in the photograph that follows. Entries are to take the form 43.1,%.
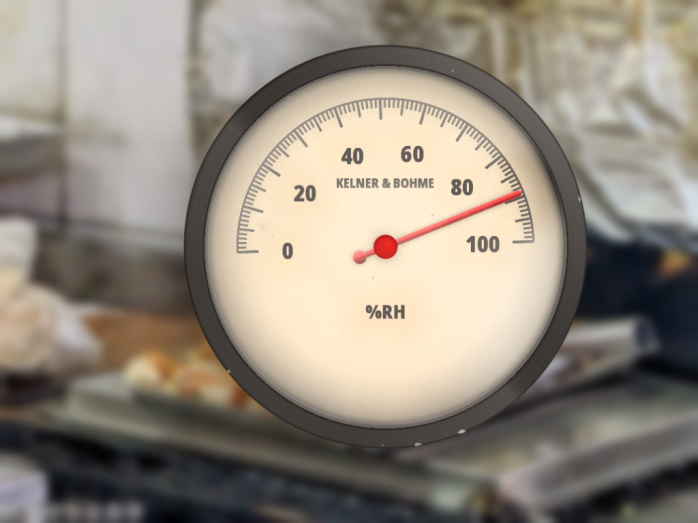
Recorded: 89,%
